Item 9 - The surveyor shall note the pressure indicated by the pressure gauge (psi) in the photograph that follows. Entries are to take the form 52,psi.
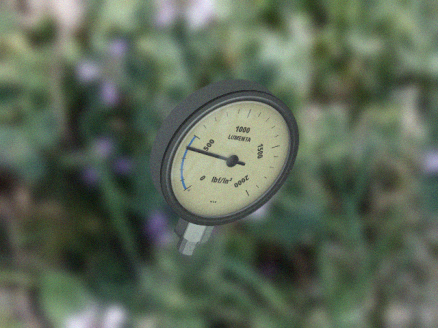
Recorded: 400,psi
